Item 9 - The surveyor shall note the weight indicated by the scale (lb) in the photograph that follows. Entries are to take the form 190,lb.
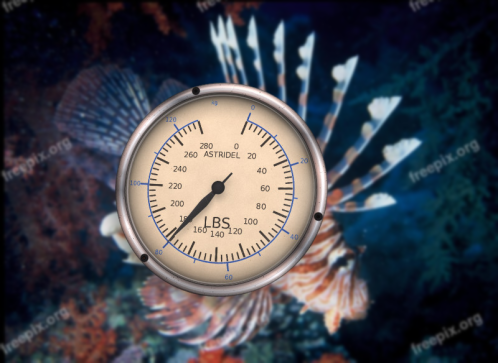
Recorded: 176,lb
